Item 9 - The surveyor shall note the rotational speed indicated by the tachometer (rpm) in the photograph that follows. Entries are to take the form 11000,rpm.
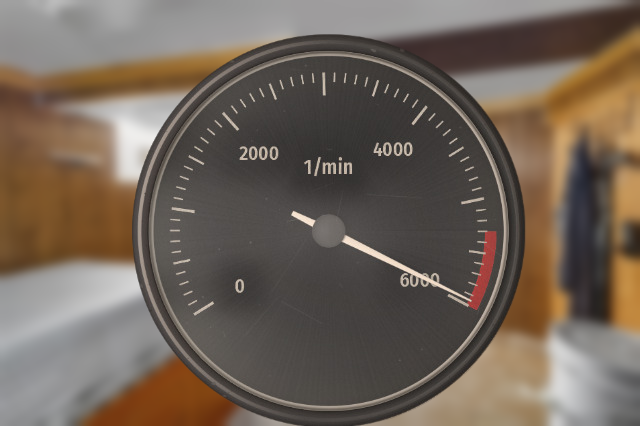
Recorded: 5950,rpm
